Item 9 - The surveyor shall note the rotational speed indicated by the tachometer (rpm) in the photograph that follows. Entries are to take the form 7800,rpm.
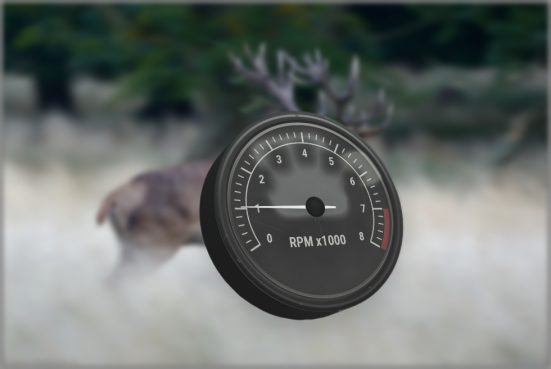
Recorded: 1000,rpm
